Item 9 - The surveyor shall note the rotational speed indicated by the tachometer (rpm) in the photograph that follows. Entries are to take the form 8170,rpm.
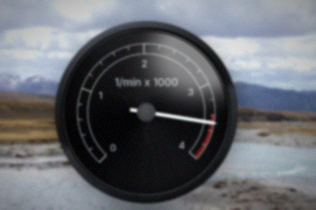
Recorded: 3500,rpm
